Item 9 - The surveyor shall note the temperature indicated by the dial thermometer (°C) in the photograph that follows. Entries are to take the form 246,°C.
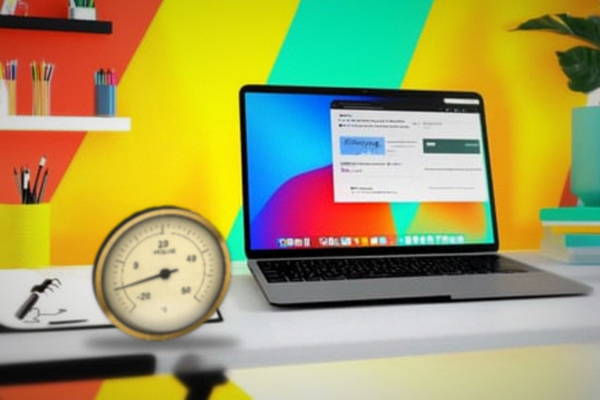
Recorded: -10,°C
